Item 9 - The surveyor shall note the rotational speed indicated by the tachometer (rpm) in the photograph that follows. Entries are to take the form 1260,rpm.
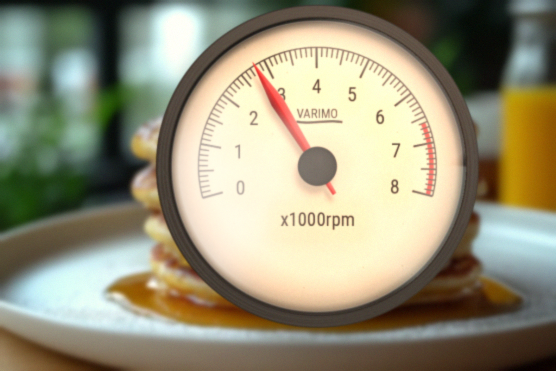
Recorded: 2800,rpm
